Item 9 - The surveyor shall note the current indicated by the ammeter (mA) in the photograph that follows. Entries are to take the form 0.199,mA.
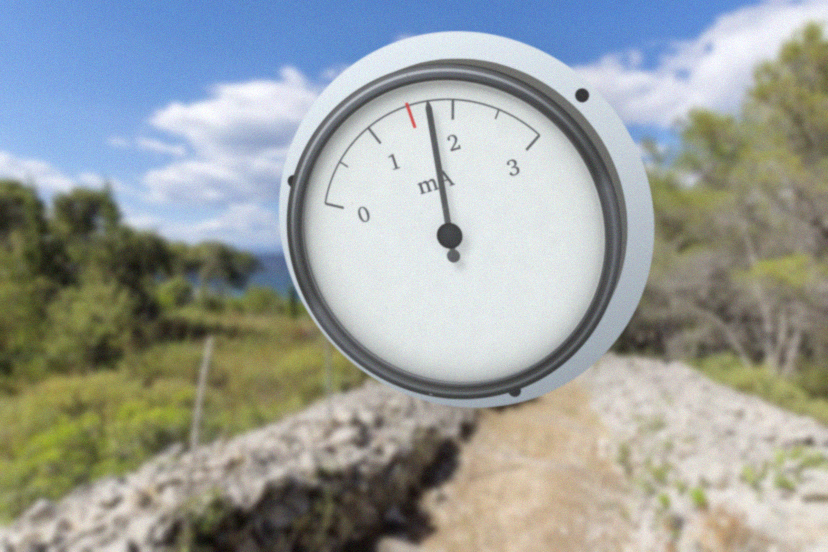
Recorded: 1.75,mA
